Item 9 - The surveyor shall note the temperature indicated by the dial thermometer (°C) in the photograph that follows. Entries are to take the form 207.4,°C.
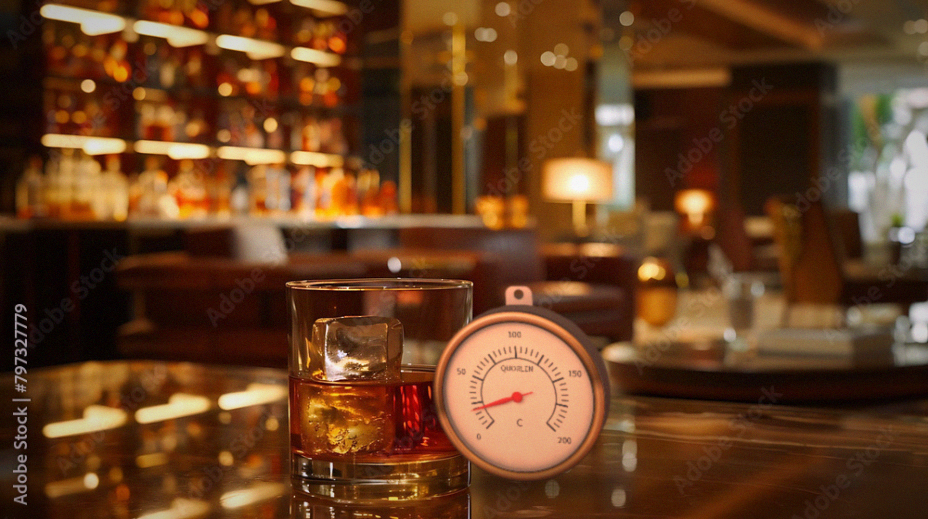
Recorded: 20,°C
